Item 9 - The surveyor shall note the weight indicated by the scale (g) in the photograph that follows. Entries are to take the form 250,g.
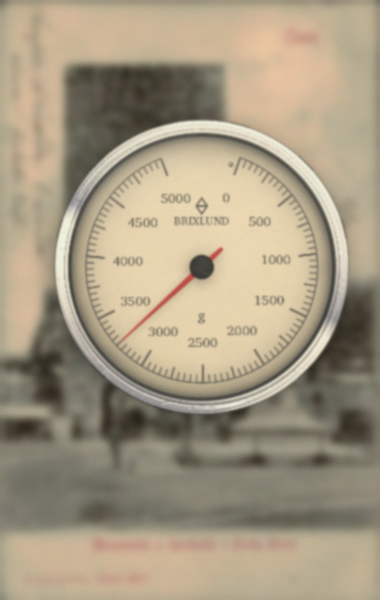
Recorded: 3250,g
